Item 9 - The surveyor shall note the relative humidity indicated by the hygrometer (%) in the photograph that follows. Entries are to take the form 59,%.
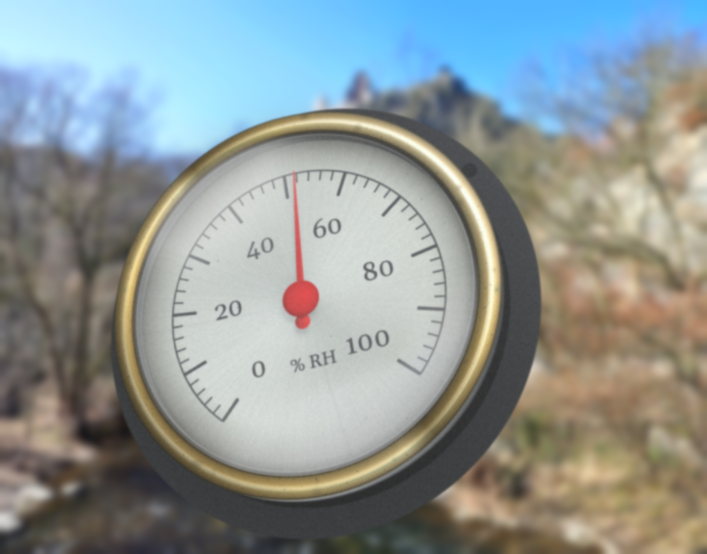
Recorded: 52,%
